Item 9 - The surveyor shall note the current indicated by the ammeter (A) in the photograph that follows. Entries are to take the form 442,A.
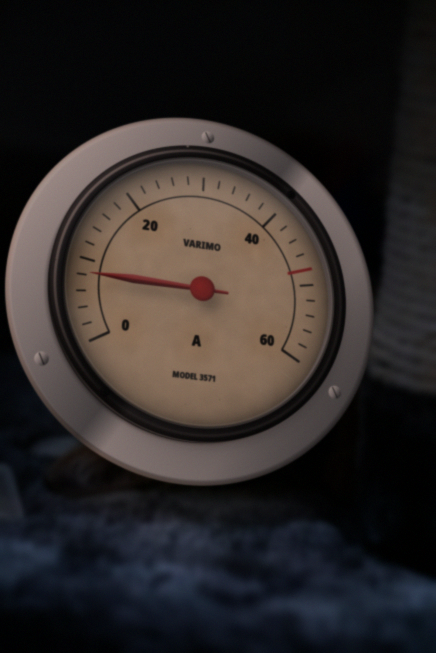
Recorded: 8,A
